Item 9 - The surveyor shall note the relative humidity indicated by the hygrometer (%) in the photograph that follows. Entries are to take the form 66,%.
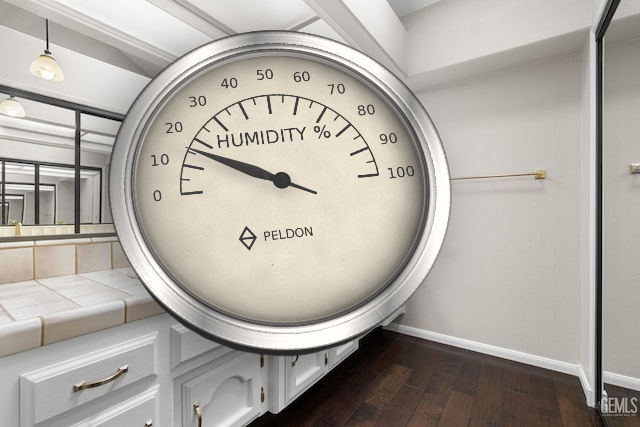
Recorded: 15,%
